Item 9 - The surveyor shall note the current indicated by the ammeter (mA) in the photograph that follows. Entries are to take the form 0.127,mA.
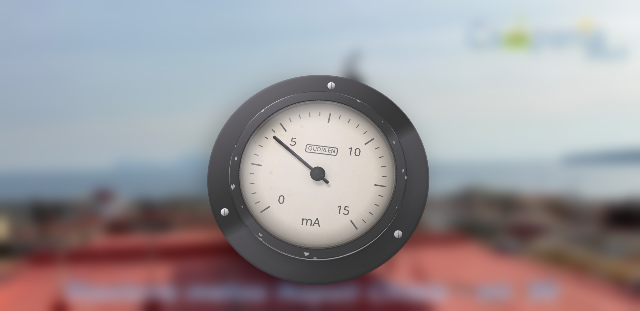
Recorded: 4.25,mA
